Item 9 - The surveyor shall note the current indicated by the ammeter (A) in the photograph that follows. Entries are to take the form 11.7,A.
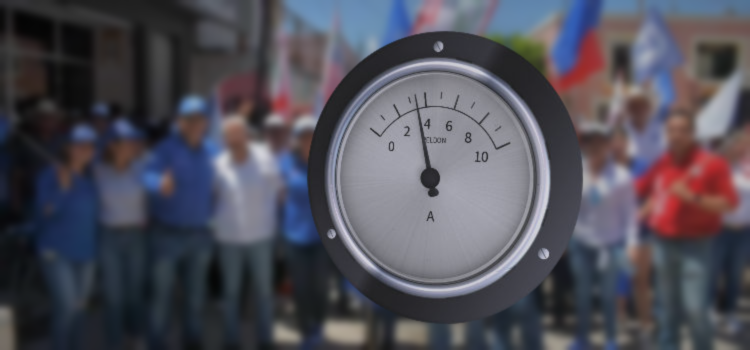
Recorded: 3.5,A
